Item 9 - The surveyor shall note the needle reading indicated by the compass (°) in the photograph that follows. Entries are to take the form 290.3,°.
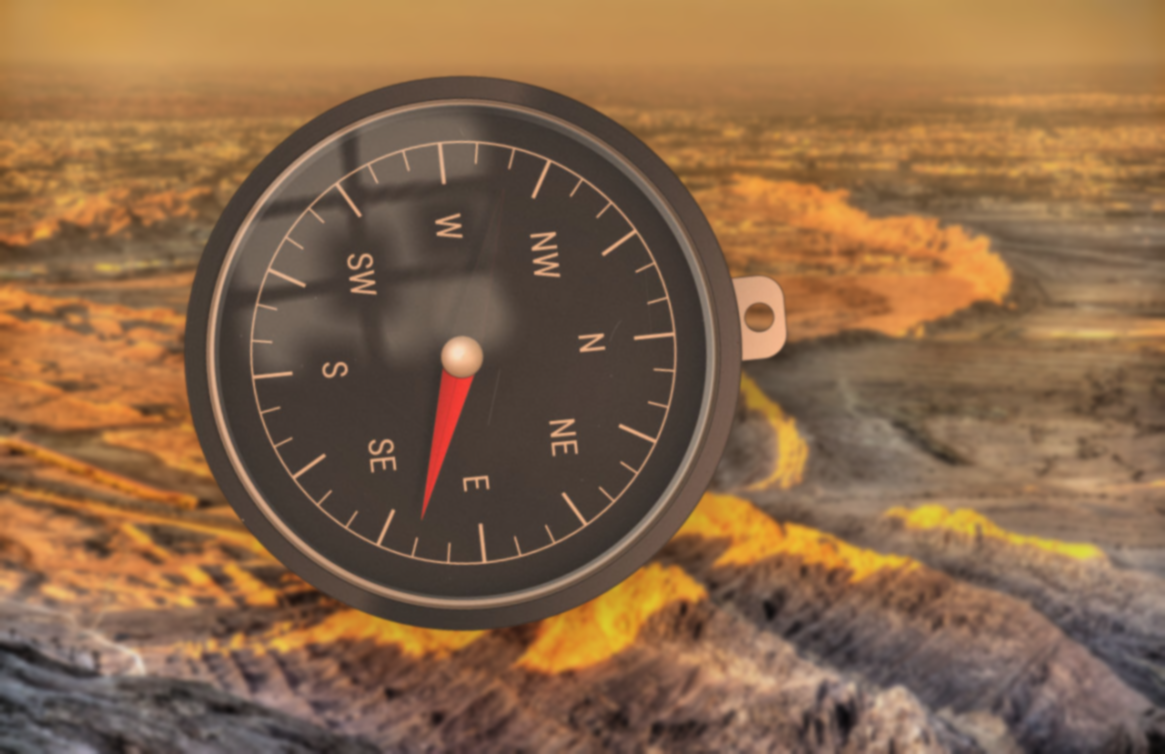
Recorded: 110,°
